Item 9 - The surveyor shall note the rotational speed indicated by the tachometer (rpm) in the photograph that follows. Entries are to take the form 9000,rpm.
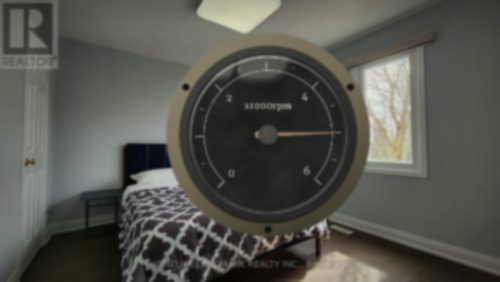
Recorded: 5000,rpm
